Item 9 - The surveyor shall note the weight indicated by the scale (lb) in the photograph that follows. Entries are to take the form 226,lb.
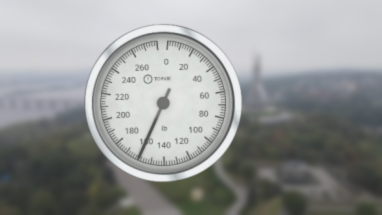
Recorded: 160,lb
